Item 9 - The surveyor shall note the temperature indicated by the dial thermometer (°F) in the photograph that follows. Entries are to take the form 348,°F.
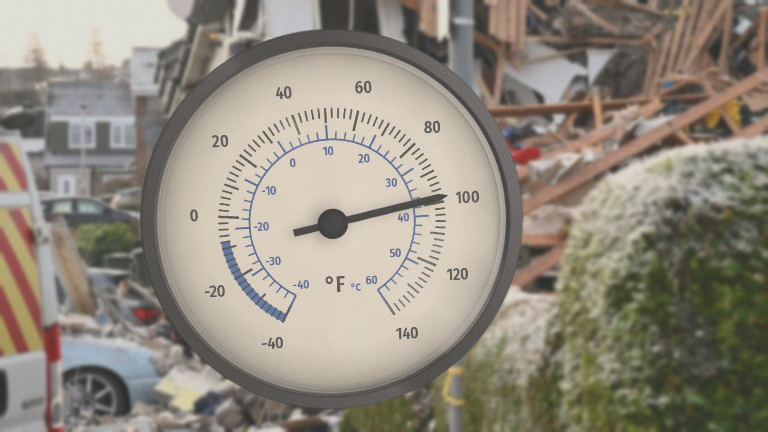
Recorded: 98,°F
